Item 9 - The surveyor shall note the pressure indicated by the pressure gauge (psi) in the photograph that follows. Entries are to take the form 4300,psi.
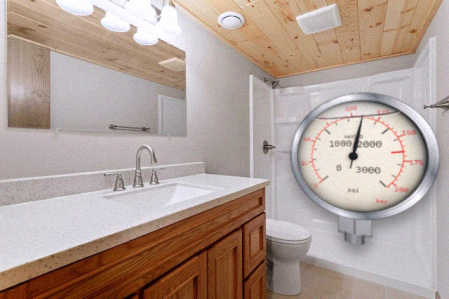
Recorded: 1600,psi
